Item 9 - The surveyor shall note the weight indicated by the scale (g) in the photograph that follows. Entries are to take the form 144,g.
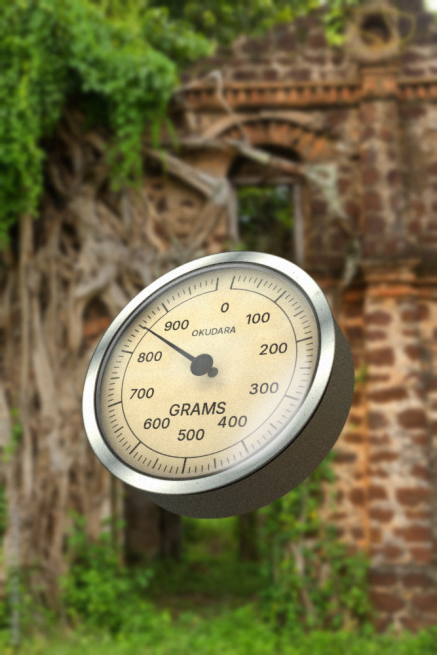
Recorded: 850,g
